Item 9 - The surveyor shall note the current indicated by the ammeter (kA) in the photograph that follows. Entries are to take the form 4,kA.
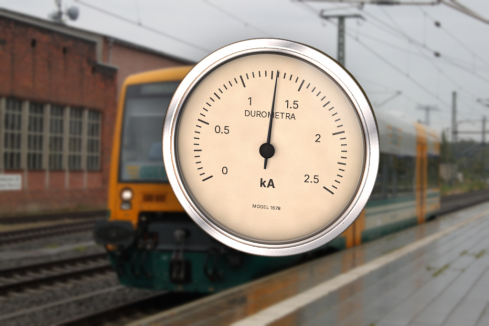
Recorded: 1.3,kA
